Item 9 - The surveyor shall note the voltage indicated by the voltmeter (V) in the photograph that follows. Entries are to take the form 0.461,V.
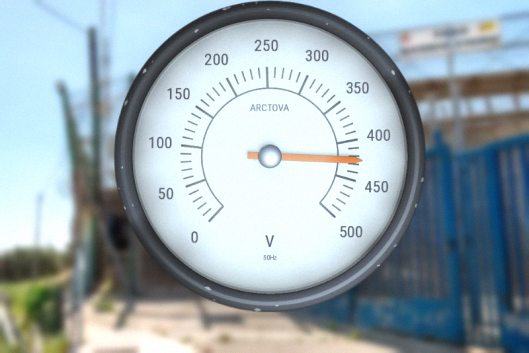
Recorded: 425,V
